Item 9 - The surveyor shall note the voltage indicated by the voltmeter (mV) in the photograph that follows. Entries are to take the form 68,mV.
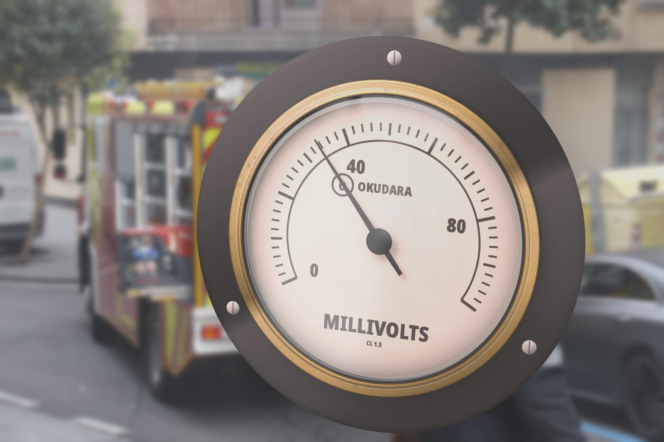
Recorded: 34,mV
